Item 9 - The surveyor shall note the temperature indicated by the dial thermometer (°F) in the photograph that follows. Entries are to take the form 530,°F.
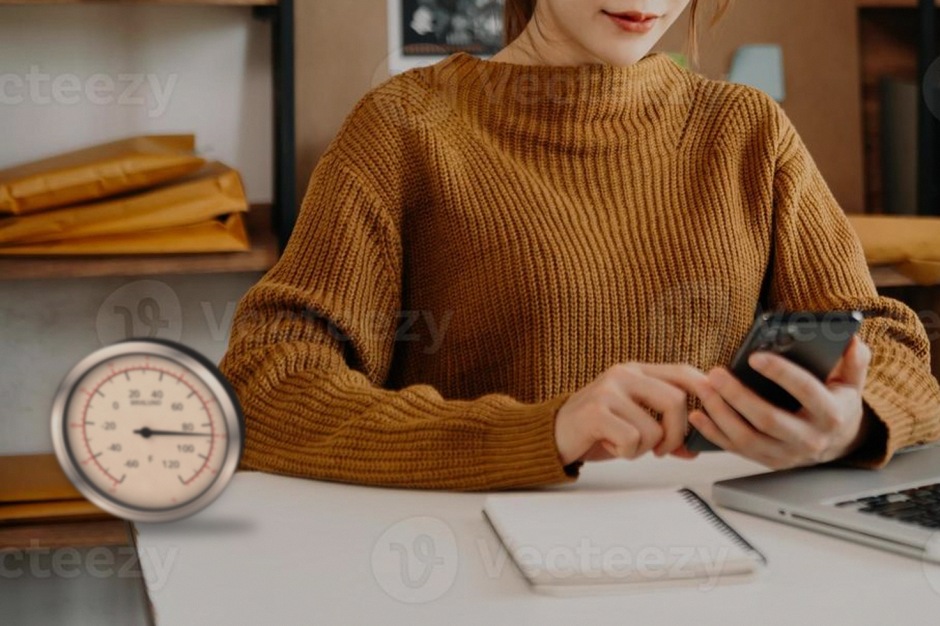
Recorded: 85,°F
